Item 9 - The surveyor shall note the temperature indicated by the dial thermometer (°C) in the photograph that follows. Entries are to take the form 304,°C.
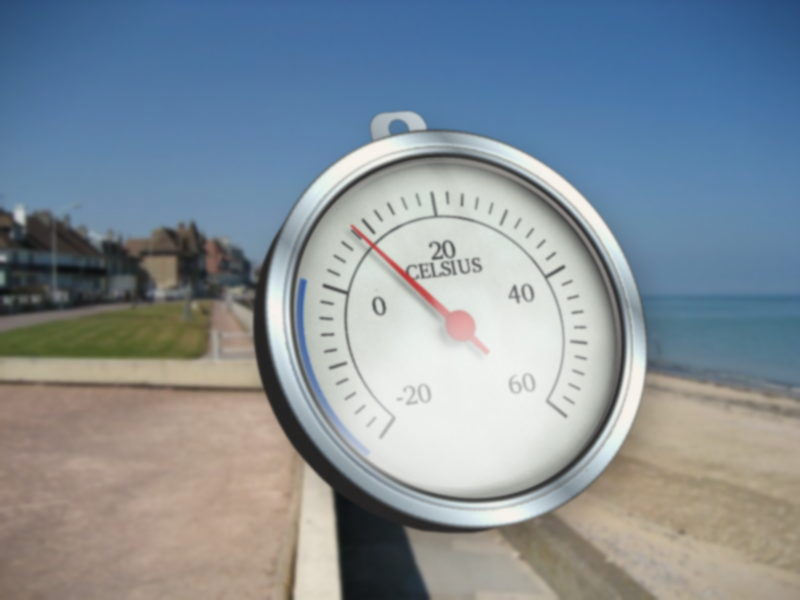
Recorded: 8,°C
